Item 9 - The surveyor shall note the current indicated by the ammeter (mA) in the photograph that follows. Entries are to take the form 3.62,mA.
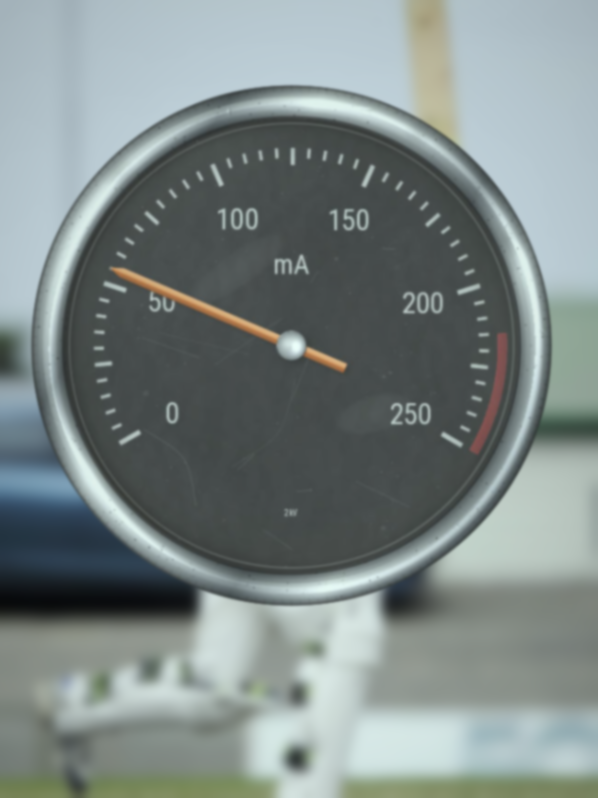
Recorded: 55,mA
